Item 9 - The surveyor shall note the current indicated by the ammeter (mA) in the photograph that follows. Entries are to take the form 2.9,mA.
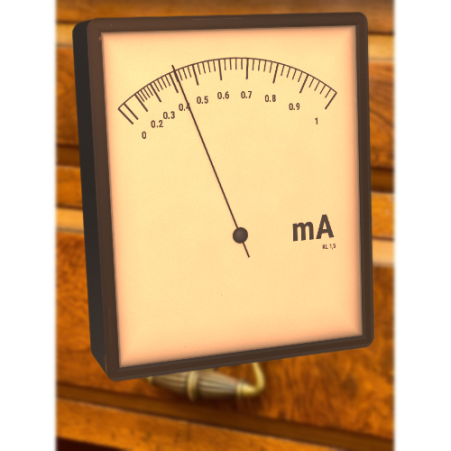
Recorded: 0.42,mA
